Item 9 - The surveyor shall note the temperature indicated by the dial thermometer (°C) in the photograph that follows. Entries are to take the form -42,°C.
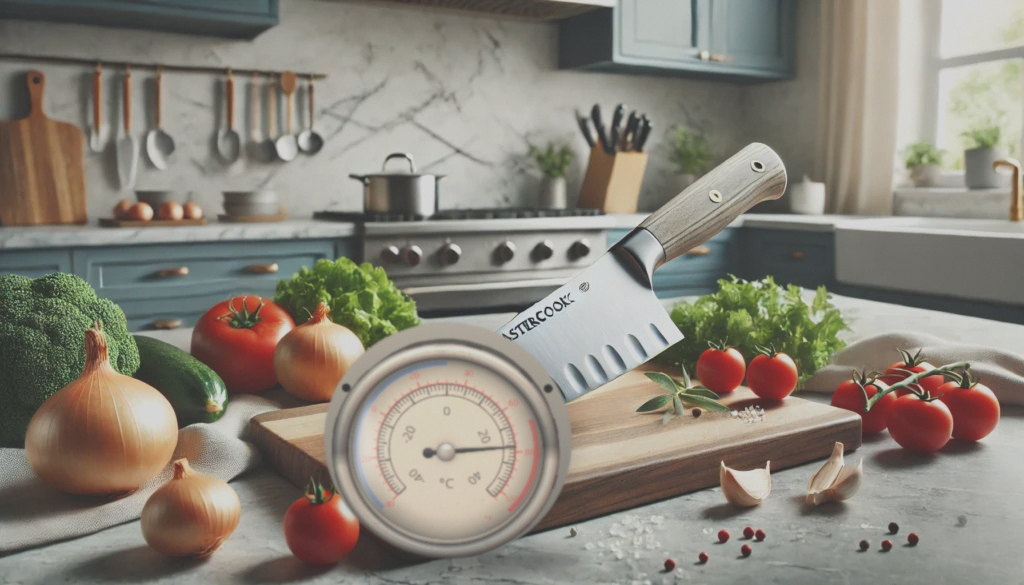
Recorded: 25,°C
